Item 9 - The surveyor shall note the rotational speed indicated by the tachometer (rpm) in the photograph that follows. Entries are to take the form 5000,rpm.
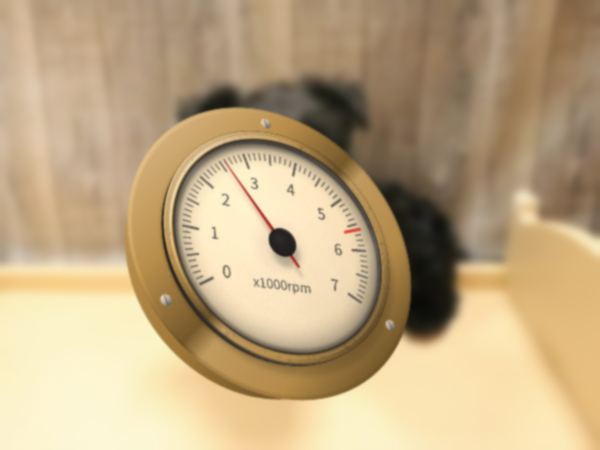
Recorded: 2500,rpm
